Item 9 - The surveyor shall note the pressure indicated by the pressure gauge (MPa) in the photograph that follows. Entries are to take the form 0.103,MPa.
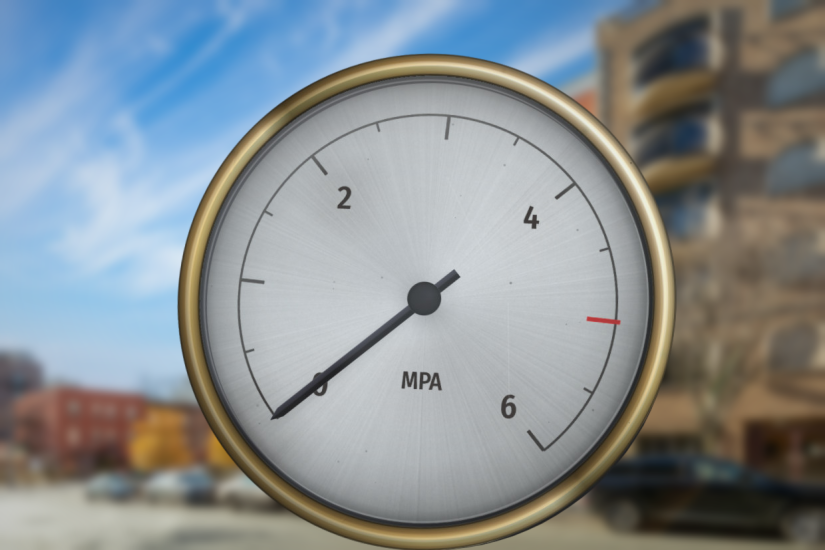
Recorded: 0,MPa
